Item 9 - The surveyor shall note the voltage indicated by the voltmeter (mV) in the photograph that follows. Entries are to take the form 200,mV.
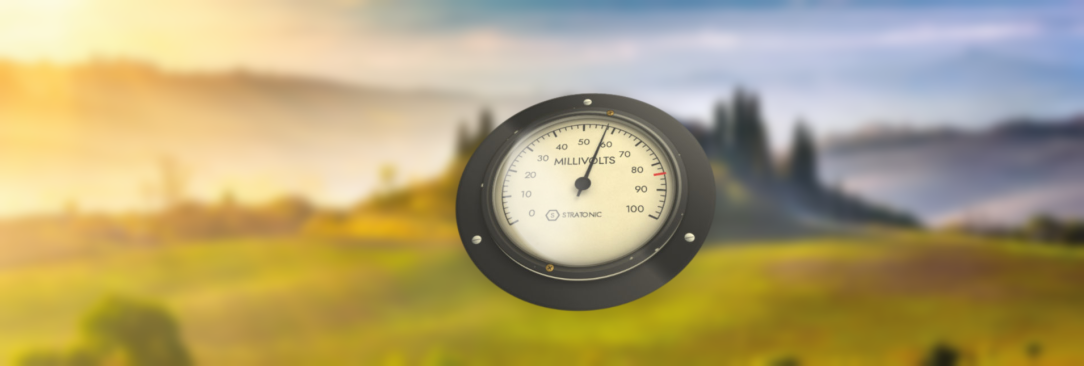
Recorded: 58,mV
